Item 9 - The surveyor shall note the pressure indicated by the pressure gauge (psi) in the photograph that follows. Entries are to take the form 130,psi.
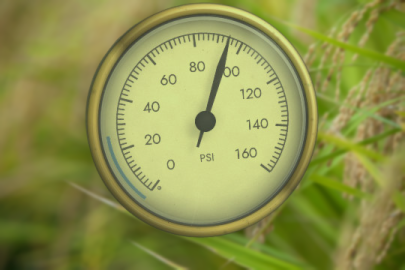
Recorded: 94,psi
